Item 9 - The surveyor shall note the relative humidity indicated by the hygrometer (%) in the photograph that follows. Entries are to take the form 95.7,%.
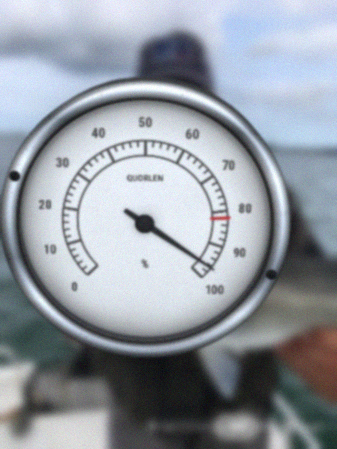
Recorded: 96,%
